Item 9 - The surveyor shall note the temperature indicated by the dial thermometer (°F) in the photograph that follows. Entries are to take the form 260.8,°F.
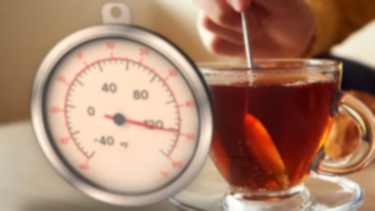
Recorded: 120,°F
